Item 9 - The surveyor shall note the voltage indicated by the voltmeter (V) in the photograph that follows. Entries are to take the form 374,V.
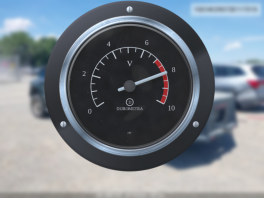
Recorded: 8,V
